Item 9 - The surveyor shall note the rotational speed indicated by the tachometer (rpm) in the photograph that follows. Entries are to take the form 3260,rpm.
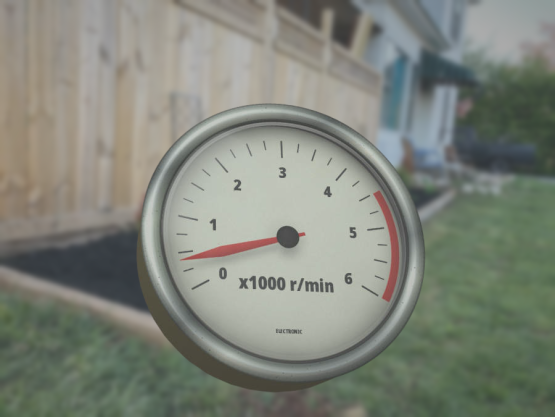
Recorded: 375,rpm
